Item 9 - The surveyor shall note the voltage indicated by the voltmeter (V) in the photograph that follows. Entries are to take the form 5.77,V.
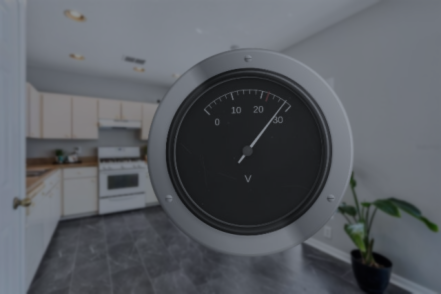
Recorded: 28,V
